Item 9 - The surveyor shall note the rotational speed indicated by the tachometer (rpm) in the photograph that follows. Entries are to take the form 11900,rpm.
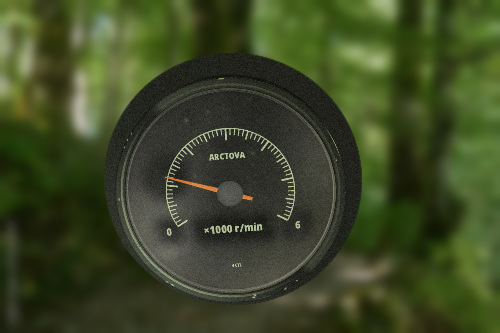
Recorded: 1200,rpm
